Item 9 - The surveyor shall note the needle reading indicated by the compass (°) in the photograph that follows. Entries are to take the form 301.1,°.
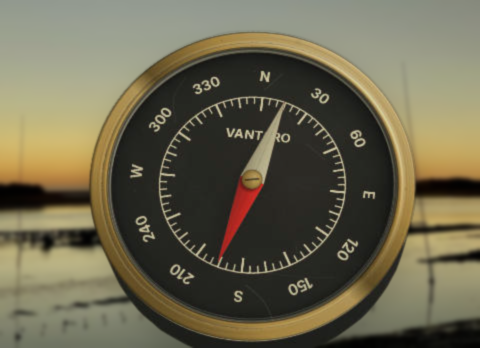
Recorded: 195,°
